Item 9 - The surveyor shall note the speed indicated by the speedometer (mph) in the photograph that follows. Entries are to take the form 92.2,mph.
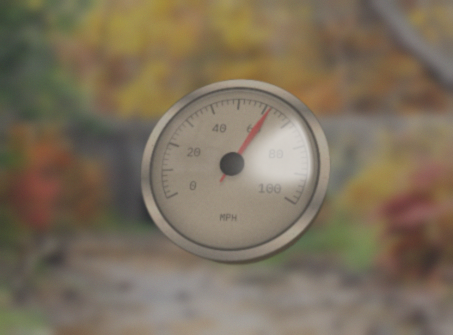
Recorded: 62,mph
